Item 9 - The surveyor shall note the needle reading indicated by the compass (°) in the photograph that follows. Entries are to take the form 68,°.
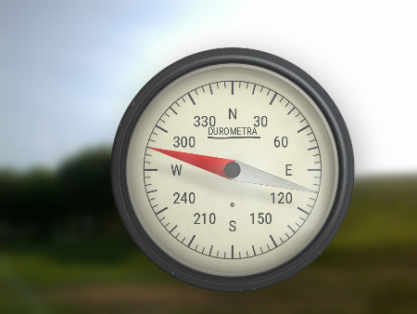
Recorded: 285,°
